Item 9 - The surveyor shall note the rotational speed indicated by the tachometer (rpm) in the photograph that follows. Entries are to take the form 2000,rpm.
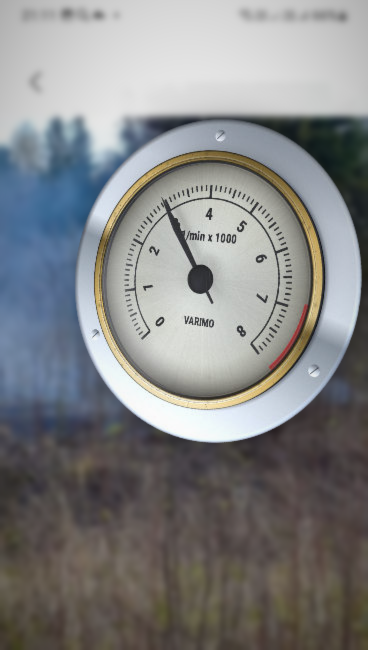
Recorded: 3000,rpm
